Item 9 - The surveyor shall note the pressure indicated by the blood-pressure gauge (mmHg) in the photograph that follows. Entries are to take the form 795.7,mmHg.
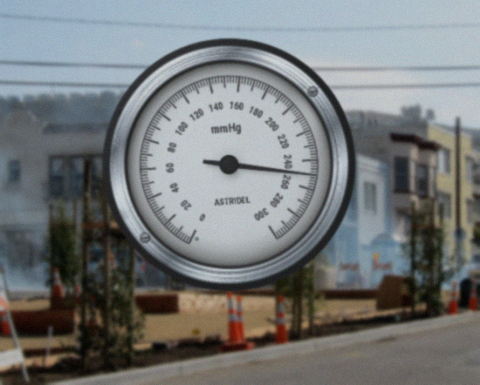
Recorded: 250,mmHg
